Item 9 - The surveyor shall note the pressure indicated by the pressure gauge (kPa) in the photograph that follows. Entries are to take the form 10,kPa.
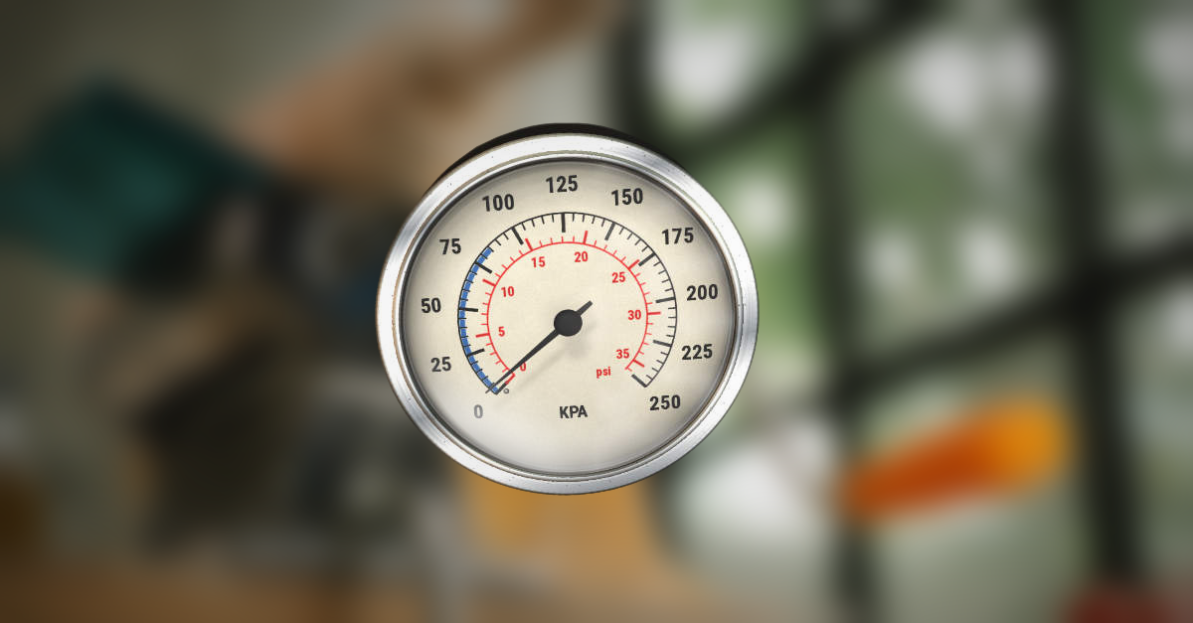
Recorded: 5,kPa
